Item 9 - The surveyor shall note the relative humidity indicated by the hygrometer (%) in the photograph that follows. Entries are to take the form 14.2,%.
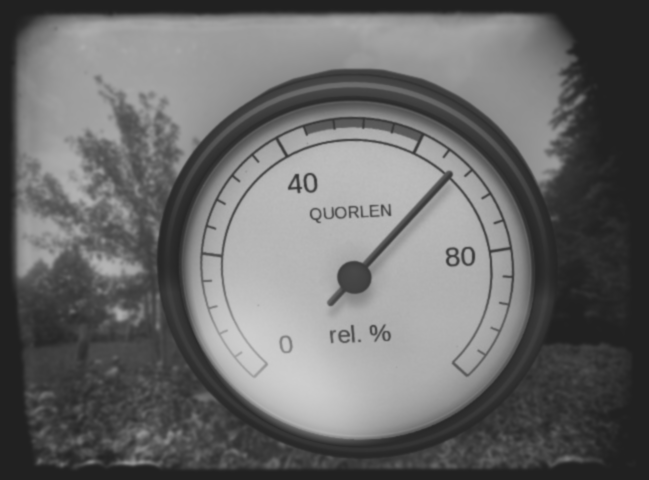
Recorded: 66,%
